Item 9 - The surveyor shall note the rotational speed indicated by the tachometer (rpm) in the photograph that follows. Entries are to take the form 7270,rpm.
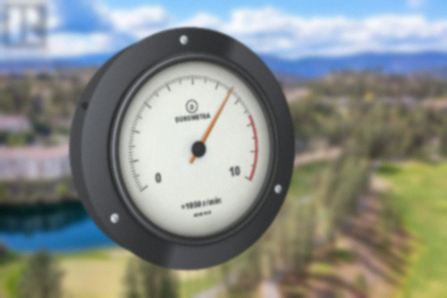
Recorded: 6500,rpm
